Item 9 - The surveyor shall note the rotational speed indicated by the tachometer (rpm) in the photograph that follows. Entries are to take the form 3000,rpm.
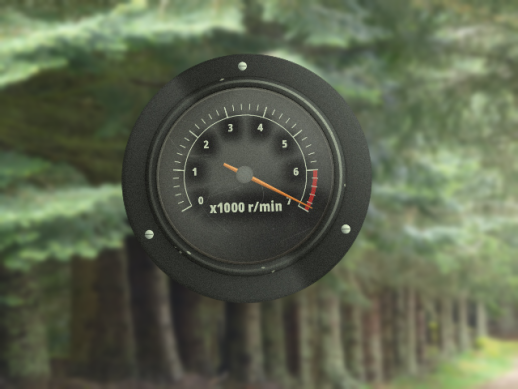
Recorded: 6900,rpm
